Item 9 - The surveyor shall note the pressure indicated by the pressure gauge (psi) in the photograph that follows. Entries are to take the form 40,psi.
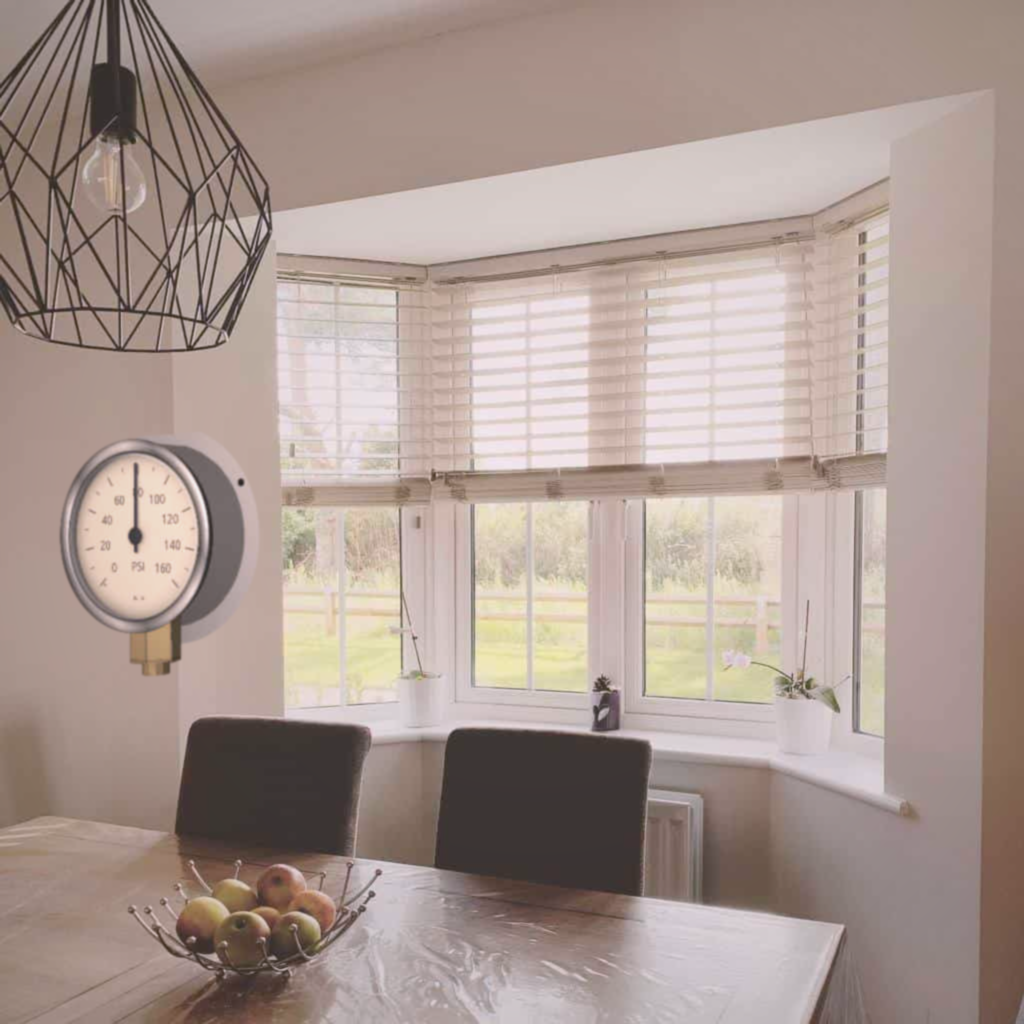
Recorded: 80,psi
